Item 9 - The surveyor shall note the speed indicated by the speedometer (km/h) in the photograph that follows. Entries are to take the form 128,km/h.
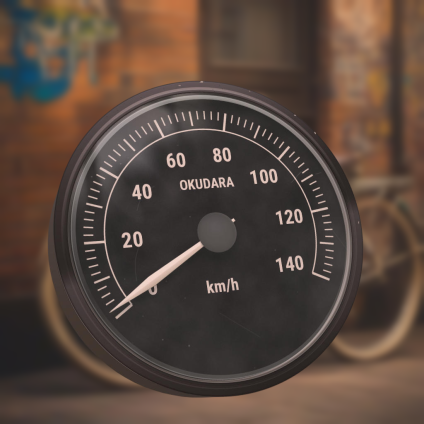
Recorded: 2,km/h
